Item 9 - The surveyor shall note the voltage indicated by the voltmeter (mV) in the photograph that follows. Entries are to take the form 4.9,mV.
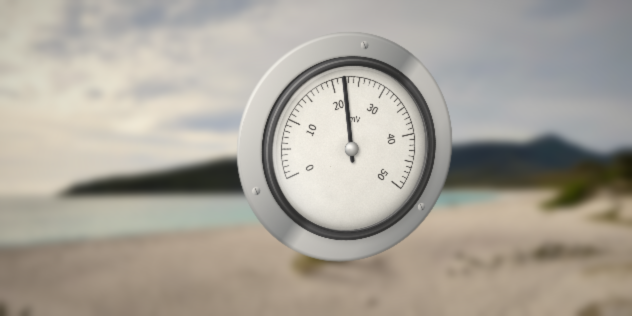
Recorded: 22,mV
